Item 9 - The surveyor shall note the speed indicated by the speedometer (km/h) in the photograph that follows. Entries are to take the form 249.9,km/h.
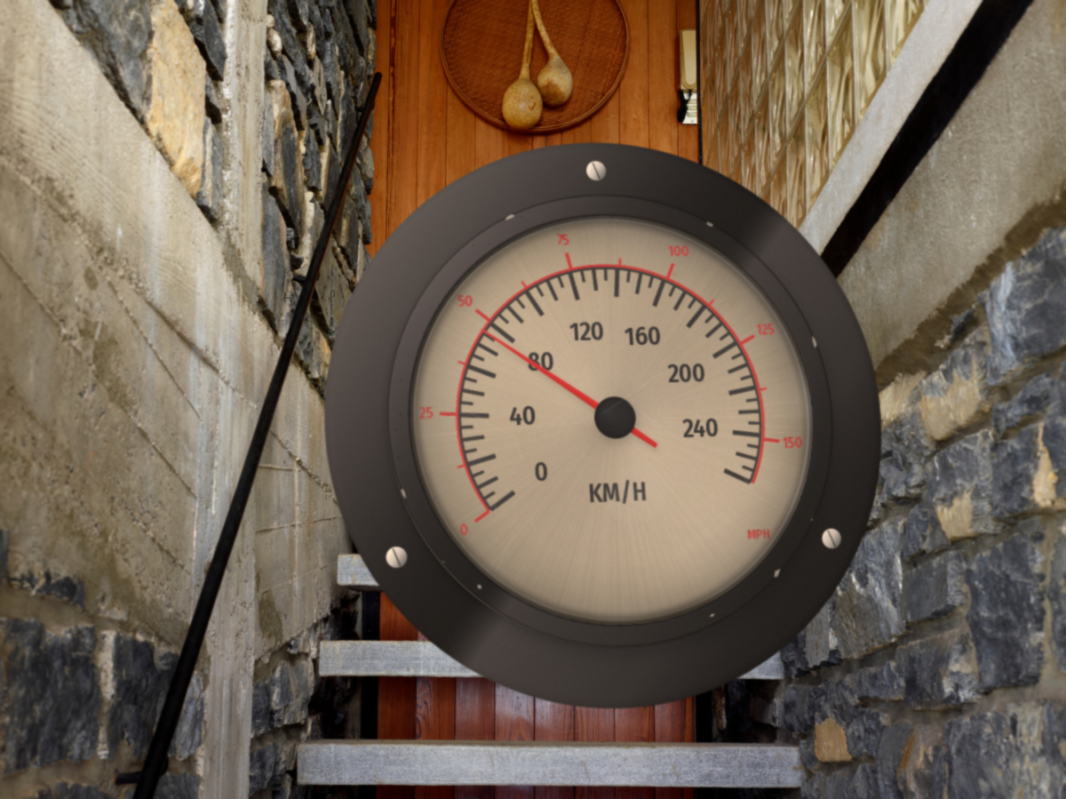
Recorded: 75,km/h
